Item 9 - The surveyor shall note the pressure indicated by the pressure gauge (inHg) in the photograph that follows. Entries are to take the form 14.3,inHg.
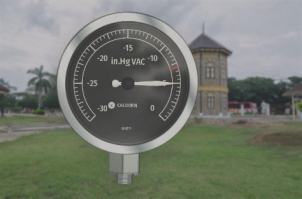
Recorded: -5,inHg
